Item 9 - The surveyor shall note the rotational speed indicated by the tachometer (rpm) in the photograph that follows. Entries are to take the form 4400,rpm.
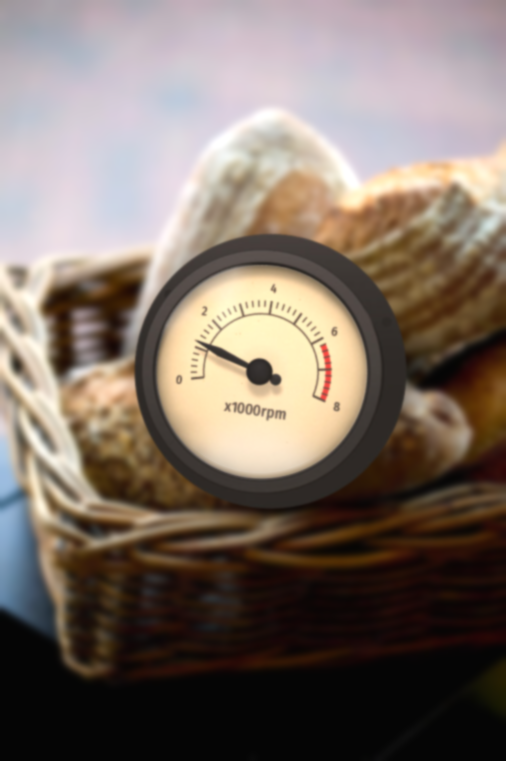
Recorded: 1200,rpm
